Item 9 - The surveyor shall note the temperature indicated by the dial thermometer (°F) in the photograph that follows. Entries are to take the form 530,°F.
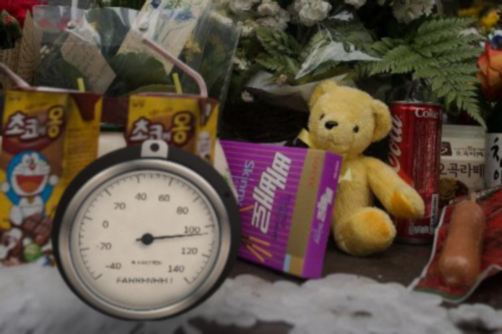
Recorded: 104,°F
